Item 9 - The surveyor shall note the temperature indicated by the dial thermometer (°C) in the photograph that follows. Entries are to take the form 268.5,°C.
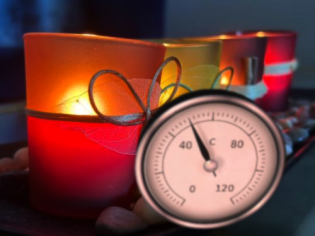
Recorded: 50,°C
